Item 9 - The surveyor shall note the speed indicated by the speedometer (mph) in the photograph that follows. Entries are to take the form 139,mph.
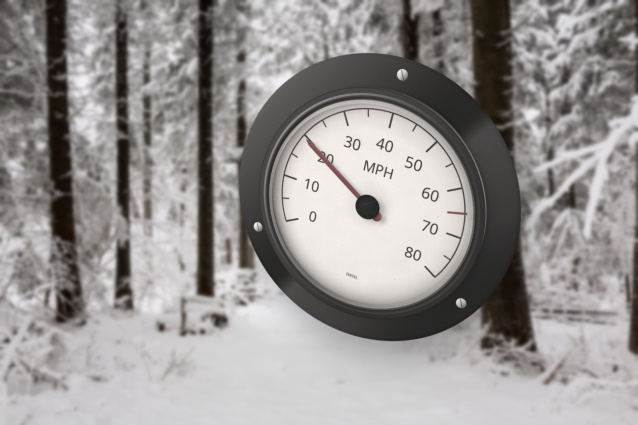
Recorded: 20,mph
